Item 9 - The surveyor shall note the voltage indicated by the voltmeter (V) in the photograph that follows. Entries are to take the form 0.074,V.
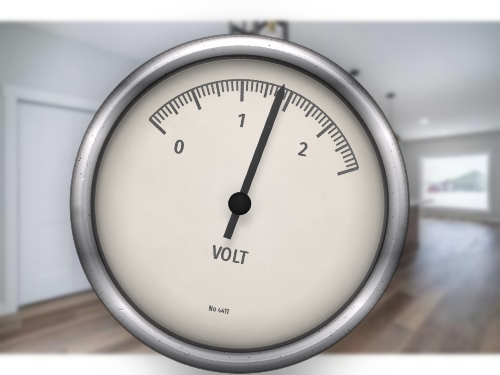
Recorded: 1.4,V
